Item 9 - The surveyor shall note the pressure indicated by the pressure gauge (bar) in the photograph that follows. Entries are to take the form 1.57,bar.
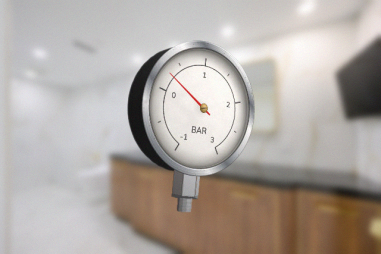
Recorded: 0.25,bar
